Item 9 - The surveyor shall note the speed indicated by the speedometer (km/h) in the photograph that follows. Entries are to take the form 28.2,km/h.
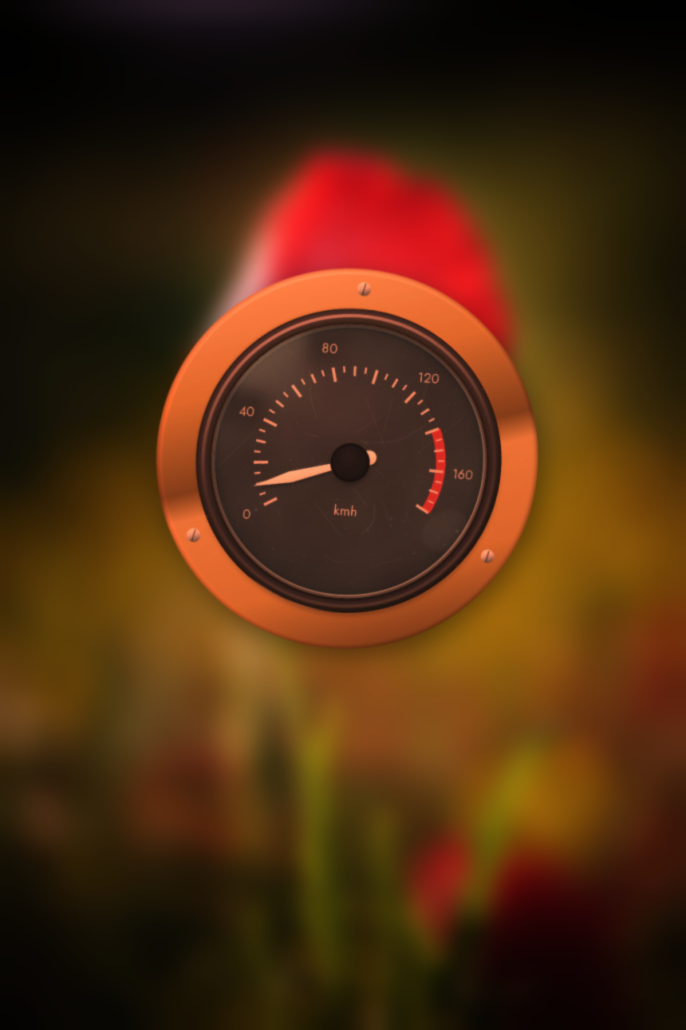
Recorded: 10,km/h
